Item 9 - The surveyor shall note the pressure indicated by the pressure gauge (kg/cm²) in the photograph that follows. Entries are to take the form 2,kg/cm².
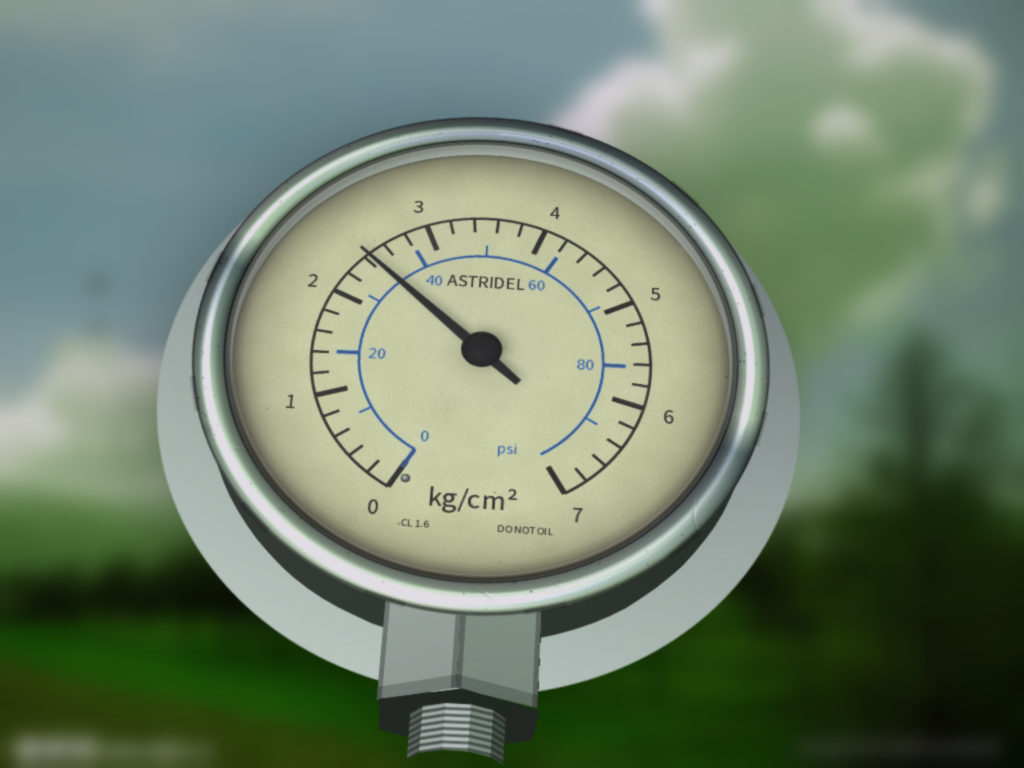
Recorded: 2.4,kg/cm²
